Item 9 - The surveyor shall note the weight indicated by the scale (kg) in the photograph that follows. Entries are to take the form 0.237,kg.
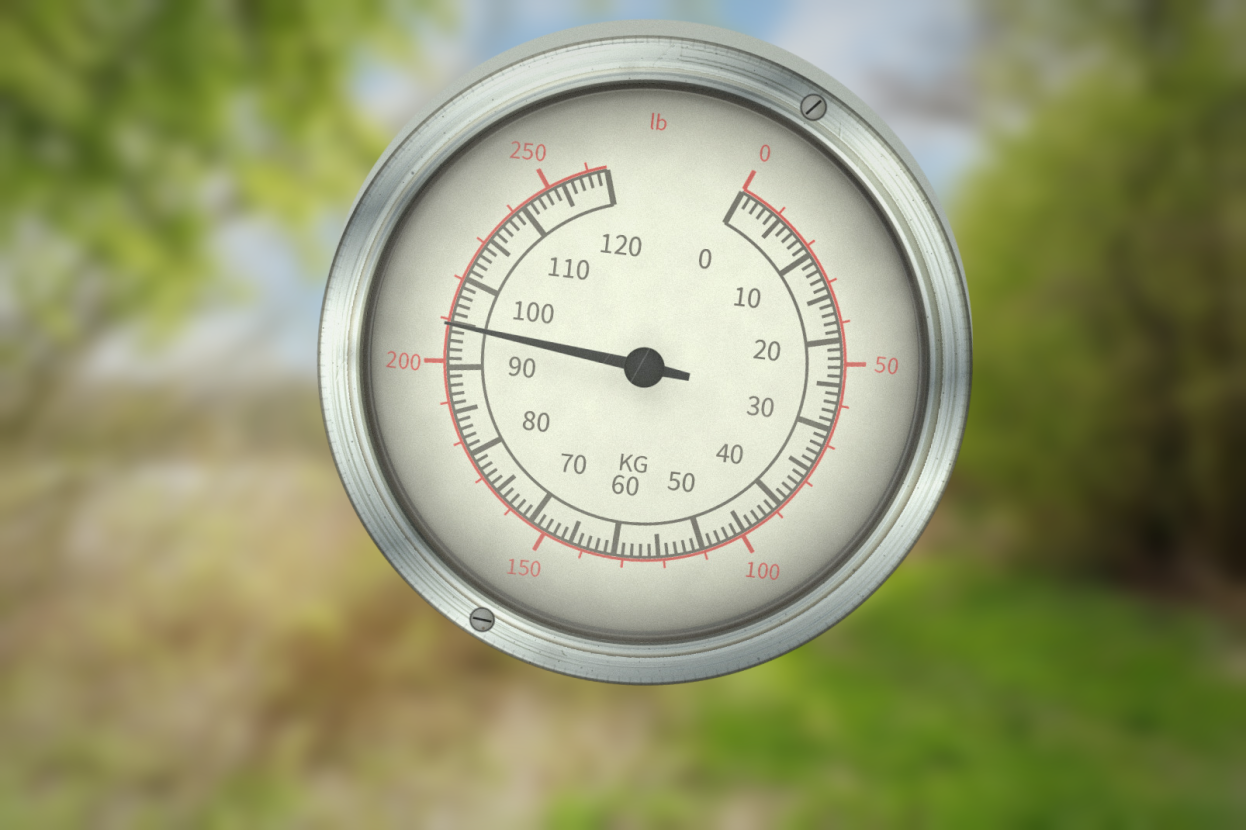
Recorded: 95,kg
